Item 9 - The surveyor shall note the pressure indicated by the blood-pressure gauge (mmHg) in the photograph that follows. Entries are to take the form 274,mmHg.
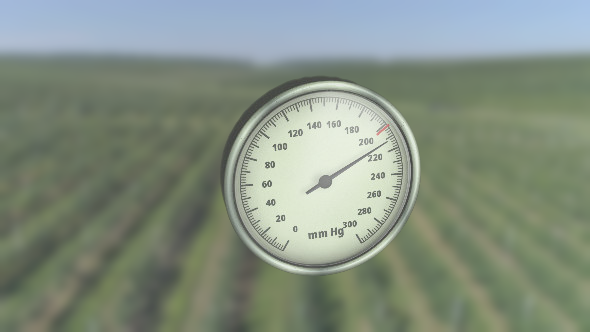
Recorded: 210,mmHg
